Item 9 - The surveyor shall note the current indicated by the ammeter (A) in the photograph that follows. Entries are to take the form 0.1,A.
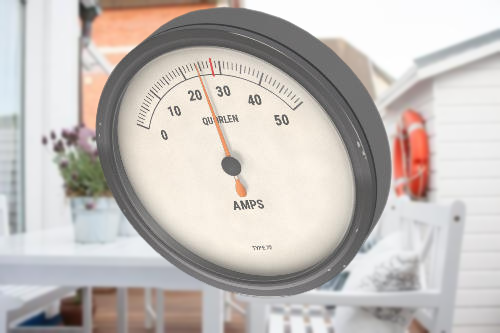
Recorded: 25,A
